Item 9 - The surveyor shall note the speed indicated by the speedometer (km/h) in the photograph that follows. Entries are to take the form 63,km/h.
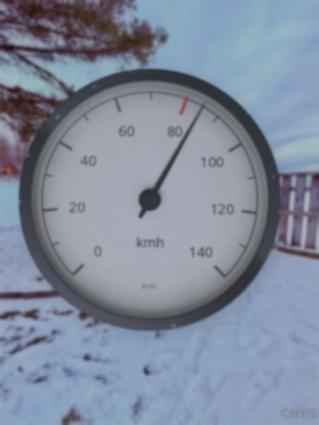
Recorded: 85,km/h
